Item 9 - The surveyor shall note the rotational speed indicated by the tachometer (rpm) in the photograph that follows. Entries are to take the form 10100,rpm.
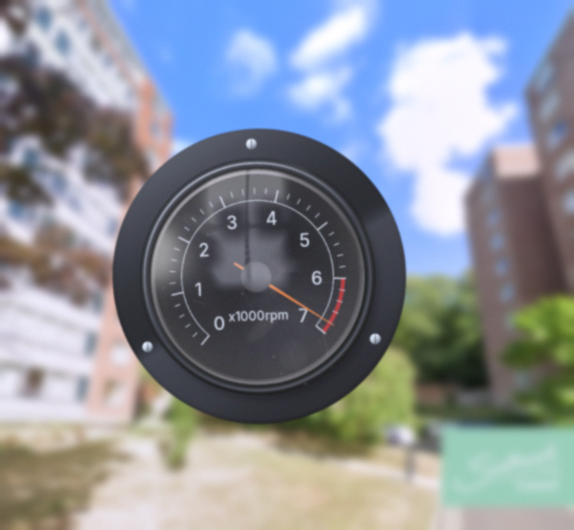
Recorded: 6800,rpm
